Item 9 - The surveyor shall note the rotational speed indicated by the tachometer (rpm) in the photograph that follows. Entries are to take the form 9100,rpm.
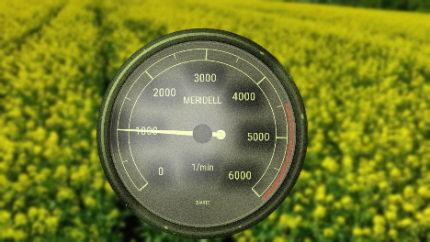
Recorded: 1000,rpm
